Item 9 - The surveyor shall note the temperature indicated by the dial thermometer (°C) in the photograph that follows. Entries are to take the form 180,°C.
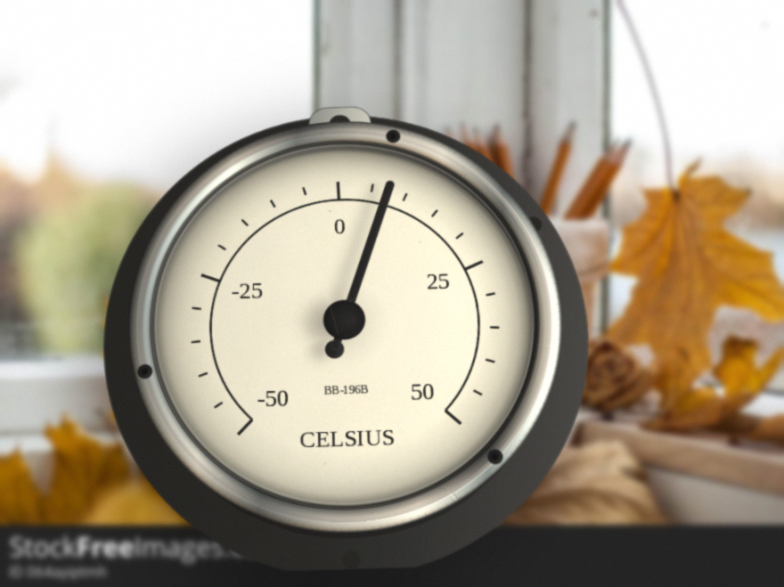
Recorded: 7.5,°C
